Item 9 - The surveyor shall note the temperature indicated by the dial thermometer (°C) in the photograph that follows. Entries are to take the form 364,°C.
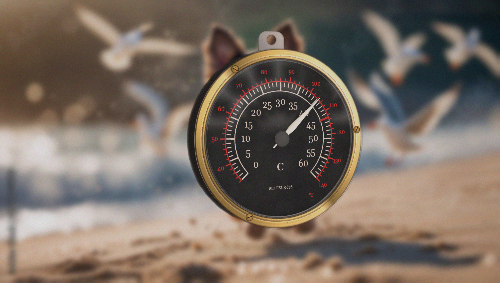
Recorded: 40,°C
